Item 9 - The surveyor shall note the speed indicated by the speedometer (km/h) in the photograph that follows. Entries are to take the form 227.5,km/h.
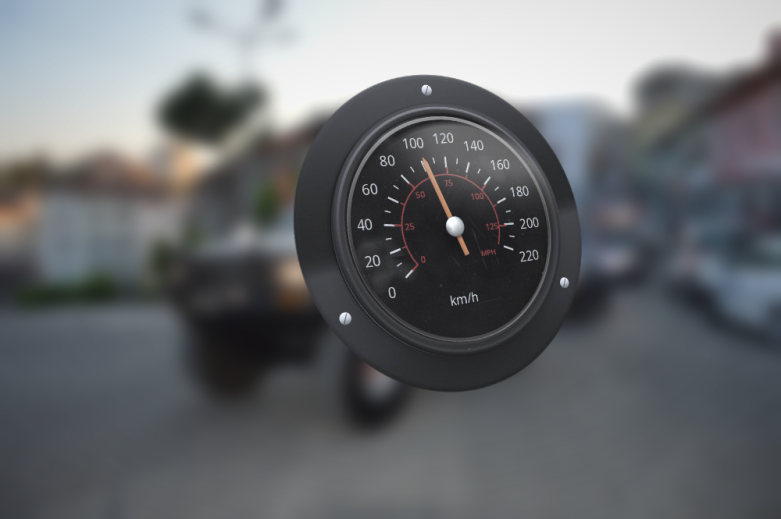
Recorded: 100,km/h
